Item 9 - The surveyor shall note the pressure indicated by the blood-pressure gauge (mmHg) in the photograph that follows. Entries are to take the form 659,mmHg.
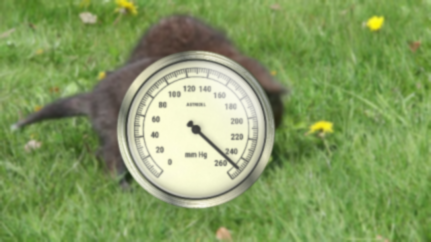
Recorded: 250,mmHg
